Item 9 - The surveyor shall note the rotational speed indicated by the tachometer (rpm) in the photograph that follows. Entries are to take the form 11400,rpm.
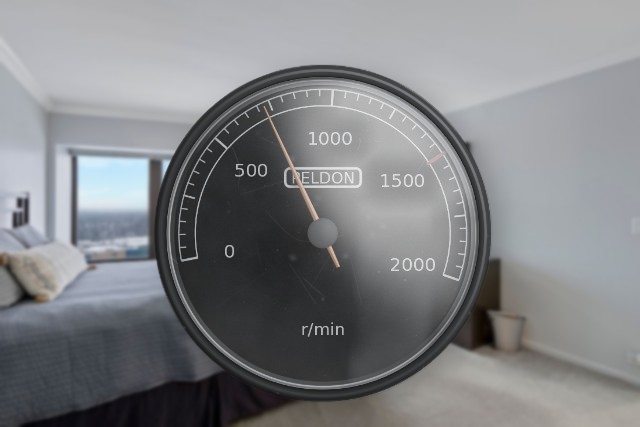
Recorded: 725,rpm
